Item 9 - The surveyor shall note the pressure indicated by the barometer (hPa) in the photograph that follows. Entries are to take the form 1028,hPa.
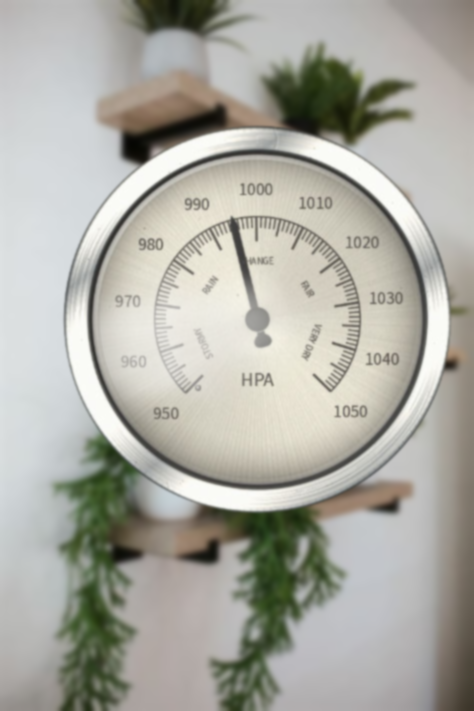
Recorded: 995,hPa
